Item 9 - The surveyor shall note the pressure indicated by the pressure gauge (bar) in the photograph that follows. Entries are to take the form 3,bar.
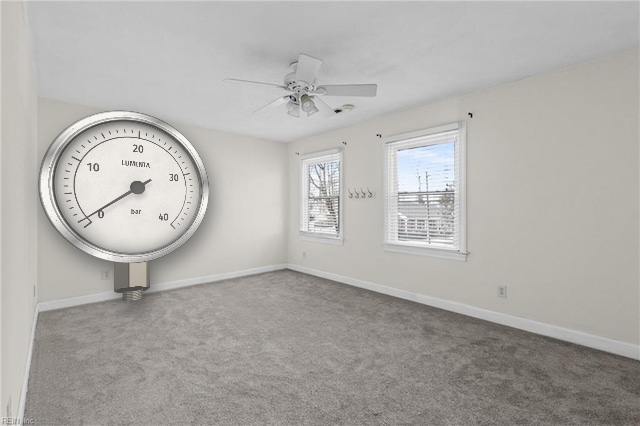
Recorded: 1,bar
